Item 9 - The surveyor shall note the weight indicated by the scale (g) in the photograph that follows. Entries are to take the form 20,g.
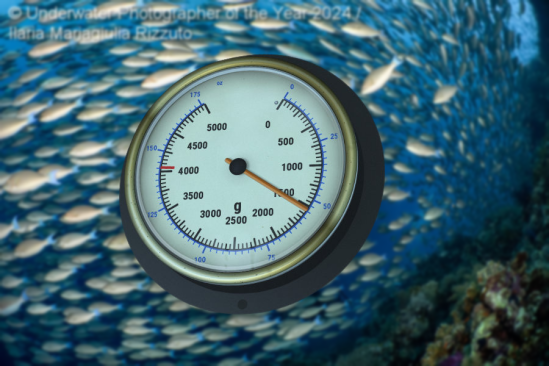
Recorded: 1550,g
